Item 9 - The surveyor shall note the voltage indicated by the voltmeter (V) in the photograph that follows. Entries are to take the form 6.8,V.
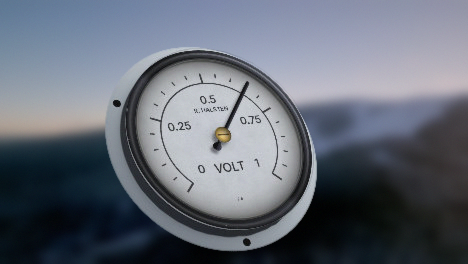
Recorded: 0.65,V
